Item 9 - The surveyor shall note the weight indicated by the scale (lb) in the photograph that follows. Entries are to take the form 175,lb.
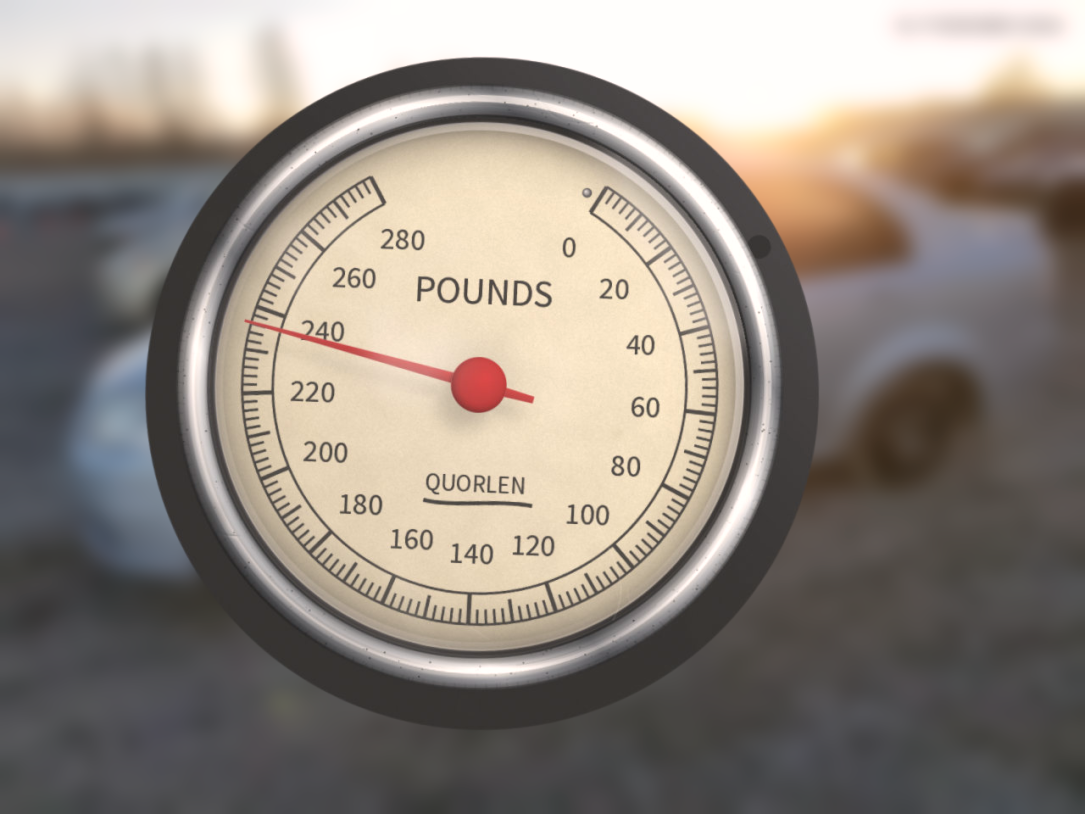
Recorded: 236,lb
